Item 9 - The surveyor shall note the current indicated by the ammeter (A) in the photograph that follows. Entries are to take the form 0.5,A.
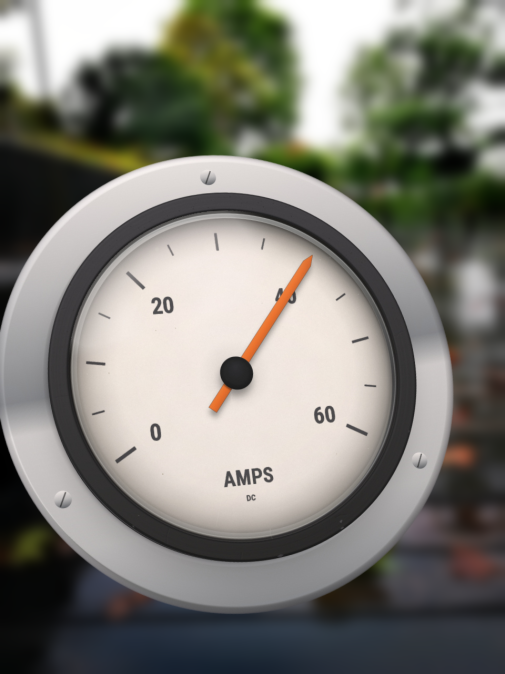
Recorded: 40,A
